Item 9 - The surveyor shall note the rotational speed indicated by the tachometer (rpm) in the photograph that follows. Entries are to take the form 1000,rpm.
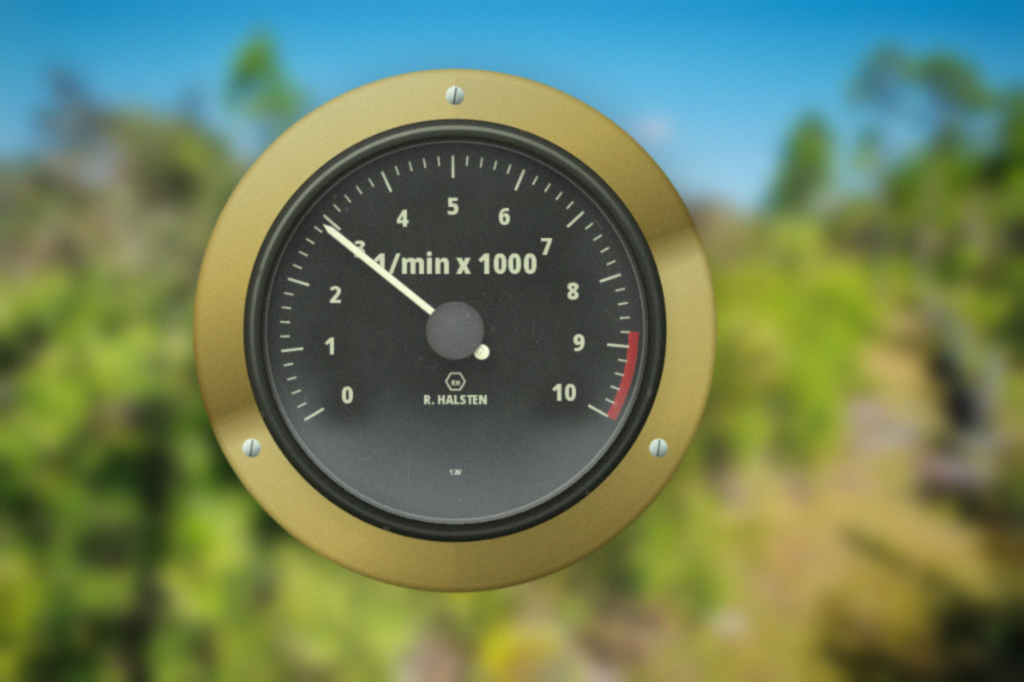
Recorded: 2900,rpm
